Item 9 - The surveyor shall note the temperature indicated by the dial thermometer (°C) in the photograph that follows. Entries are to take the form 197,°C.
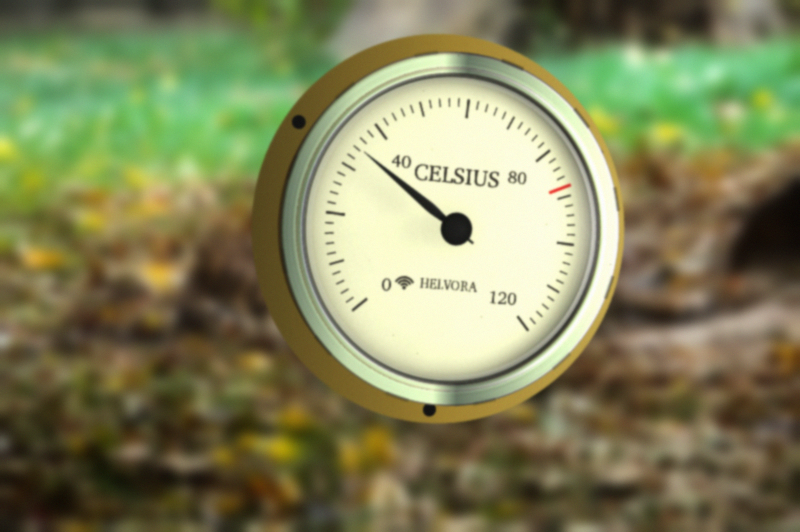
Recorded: 34,°C
